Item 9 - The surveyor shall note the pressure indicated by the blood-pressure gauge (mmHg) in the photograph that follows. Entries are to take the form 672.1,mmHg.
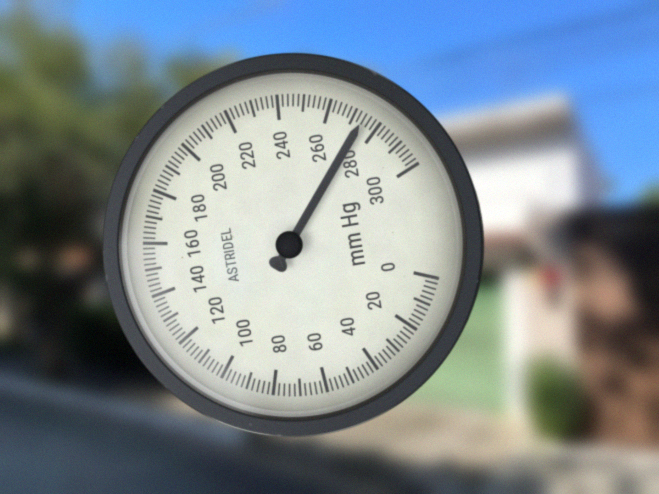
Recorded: 274,mmHg
